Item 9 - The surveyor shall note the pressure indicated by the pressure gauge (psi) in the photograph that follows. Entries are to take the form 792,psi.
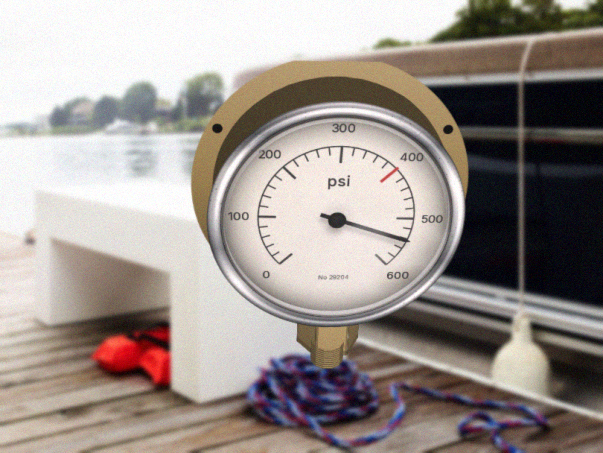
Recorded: 540,psi
